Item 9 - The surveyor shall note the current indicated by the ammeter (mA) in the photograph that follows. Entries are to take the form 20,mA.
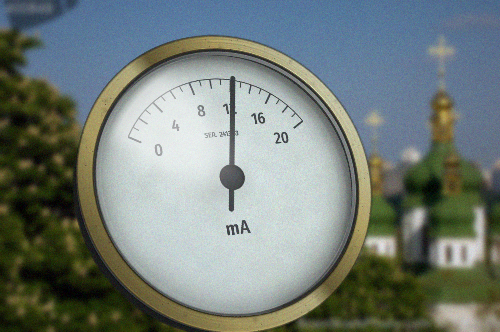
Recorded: 12,mA
